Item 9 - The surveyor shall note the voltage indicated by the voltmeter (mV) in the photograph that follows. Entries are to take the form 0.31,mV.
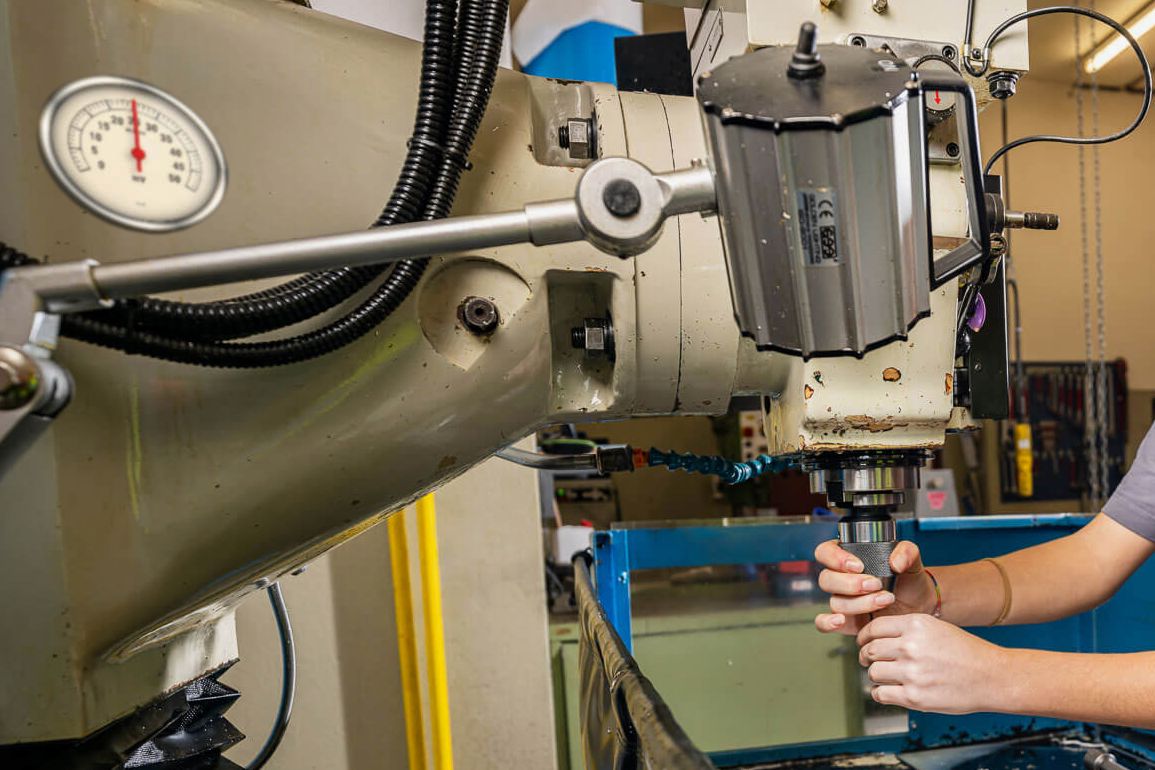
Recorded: 25,mV
